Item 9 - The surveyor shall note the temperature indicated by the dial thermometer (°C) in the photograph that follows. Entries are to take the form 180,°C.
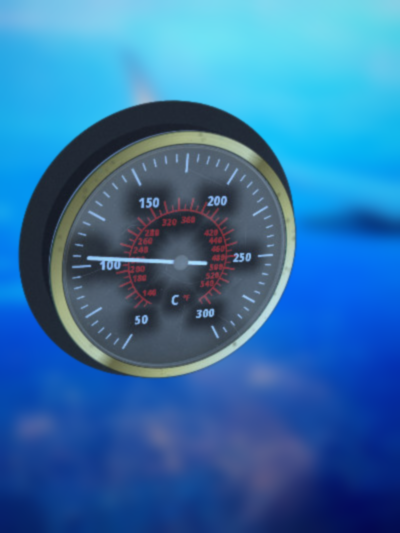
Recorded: 105,°C
